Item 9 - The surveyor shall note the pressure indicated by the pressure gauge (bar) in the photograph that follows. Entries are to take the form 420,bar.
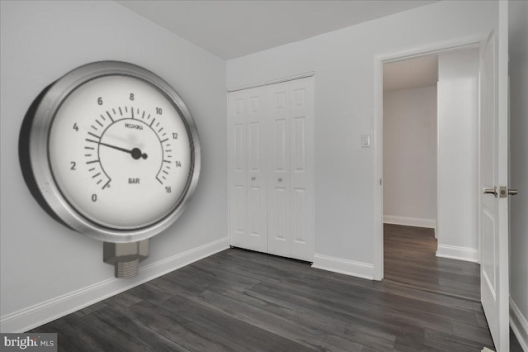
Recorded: 3.5,bar
